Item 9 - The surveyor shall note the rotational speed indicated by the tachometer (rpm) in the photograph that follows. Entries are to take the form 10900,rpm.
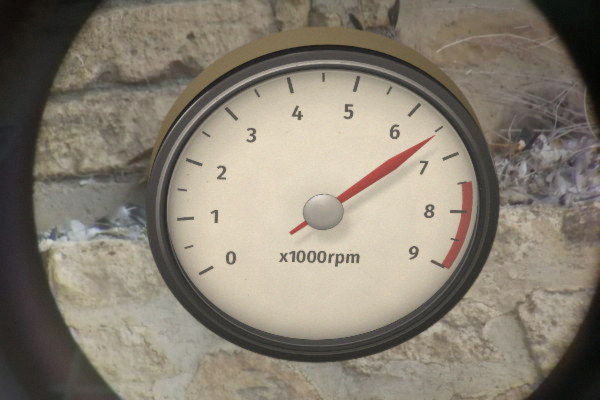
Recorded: 6500,rpm
